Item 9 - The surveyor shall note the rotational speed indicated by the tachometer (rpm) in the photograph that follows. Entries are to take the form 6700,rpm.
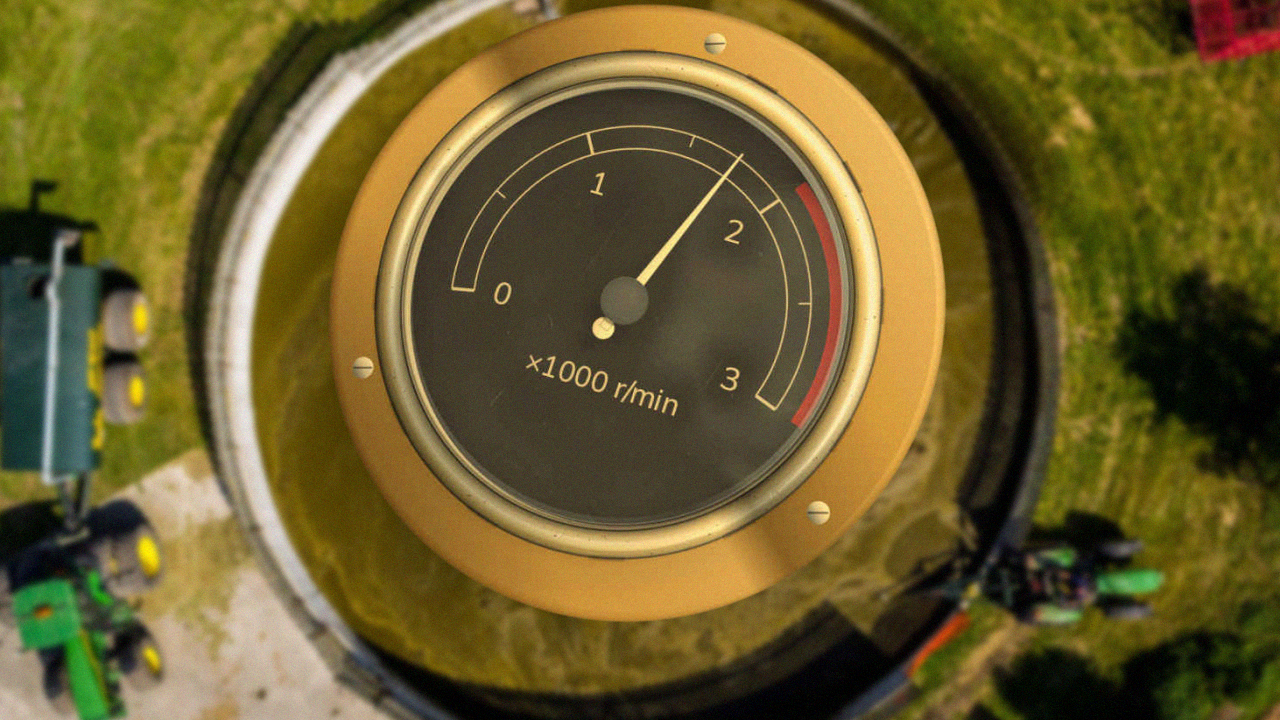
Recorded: 1750,rpm
